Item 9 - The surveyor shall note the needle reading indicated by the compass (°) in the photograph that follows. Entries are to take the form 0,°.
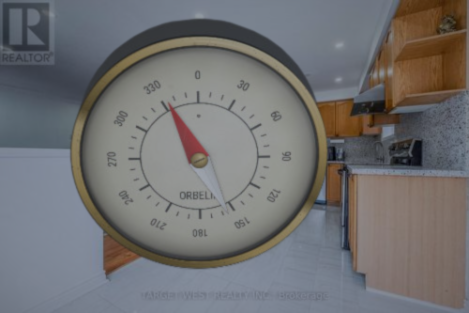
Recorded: 335,°
